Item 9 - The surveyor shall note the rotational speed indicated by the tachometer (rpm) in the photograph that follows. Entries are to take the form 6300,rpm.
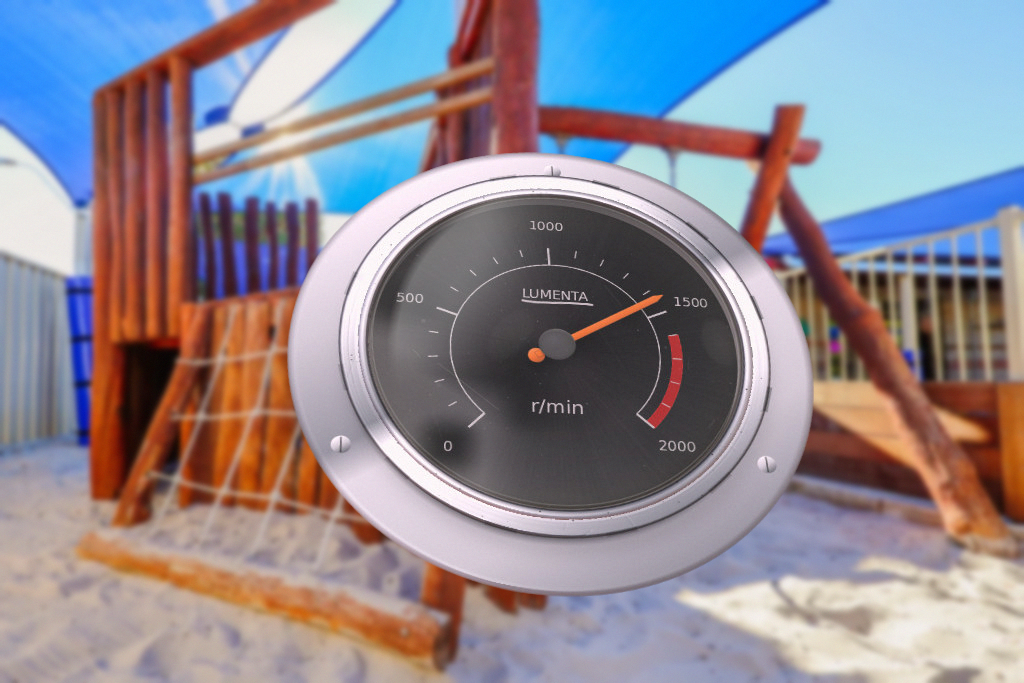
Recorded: 1450,rpm
